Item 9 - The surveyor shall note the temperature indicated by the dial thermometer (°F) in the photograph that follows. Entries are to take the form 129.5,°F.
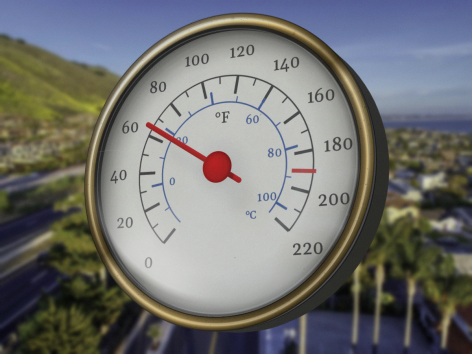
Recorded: 65,°F
